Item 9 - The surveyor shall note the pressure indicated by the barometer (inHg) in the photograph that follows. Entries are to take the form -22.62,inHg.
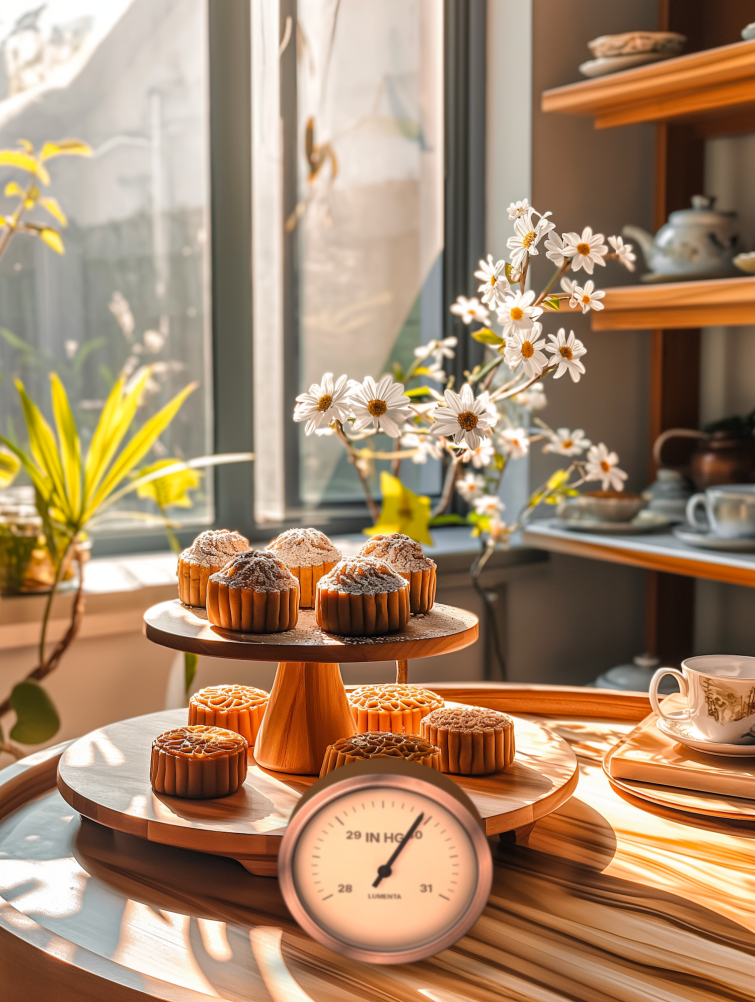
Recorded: 29.9,inHg
